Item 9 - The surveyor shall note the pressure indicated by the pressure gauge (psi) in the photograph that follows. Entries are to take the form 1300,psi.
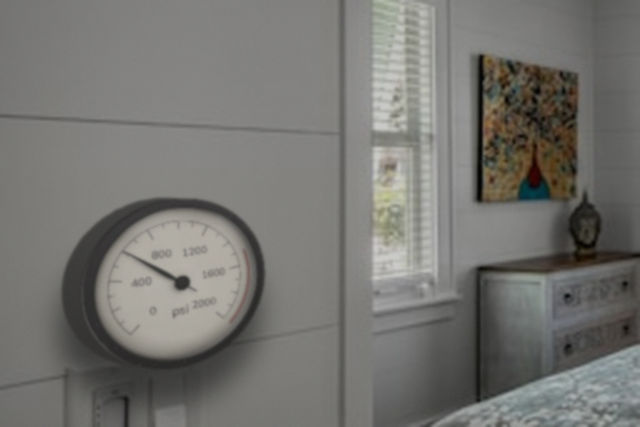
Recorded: 600,psi
